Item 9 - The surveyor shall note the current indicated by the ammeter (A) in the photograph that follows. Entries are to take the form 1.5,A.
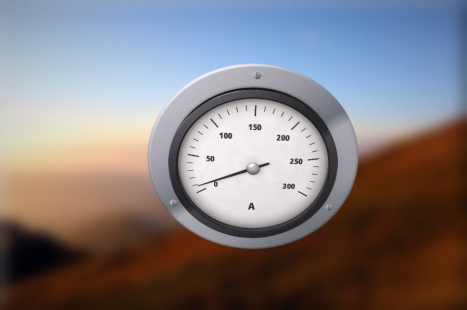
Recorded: 10,A
